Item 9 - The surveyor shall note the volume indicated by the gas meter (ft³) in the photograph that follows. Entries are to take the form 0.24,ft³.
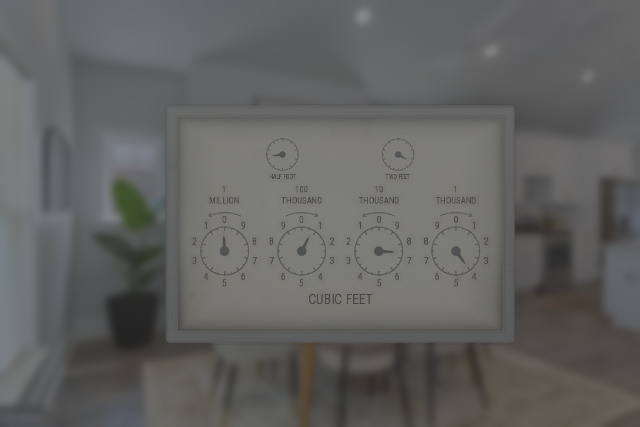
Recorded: 7400,ft³
